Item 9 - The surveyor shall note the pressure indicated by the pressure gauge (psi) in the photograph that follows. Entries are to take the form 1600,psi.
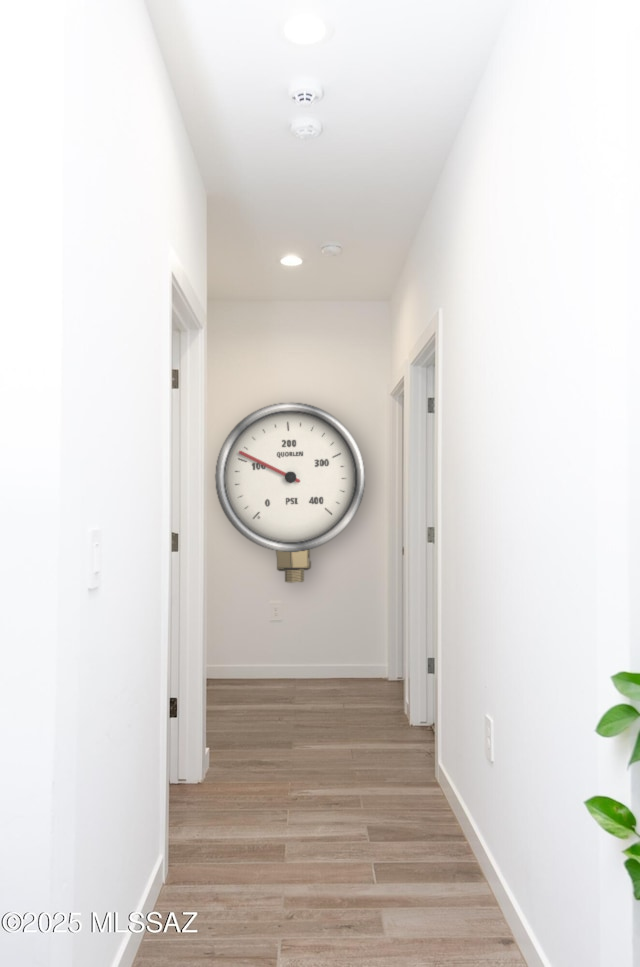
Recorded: 110,psi
